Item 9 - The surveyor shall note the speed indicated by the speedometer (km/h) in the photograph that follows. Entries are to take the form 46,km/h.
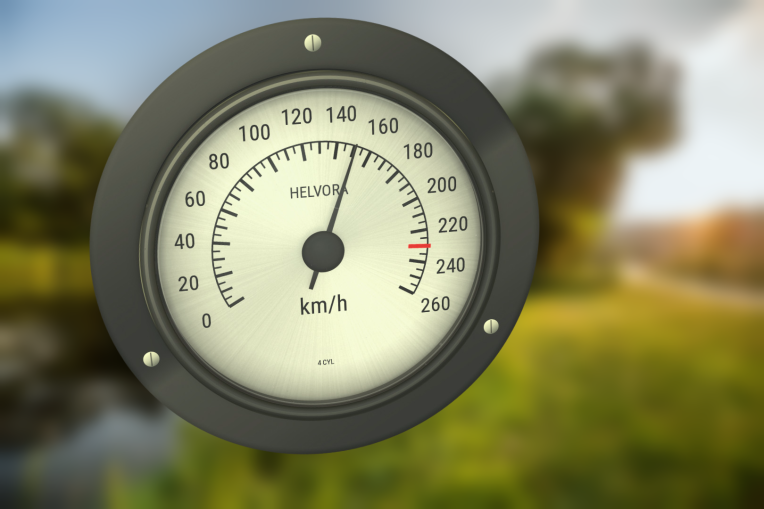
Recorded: 150,km/h
